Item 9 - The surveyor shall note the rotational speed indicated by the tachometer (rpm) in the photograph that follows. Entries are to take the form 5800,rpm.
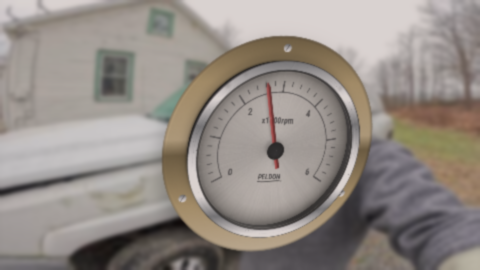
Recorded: 2600,rpm
